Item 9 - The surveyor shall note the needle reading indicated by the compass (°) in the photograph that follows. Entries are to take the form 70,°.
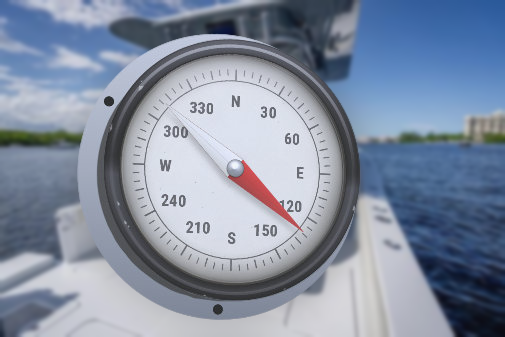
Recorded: 130,°
